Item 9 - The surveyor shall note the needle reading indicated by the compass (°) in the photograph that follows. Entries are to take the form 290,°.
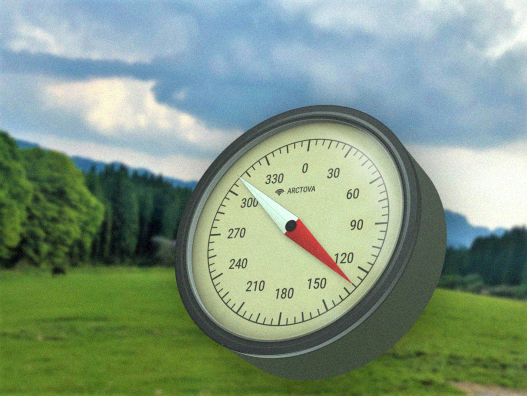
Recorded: 130,°
